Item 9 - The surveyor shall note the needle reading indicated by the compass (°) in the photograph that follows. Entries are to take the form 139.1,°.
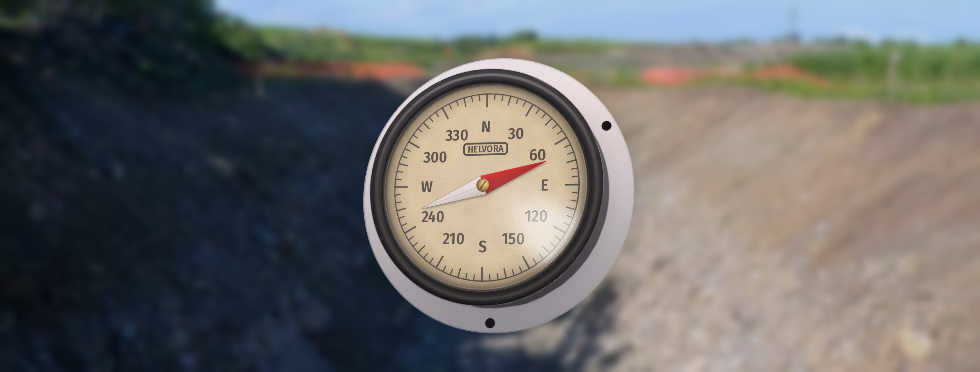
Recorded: 70,°
